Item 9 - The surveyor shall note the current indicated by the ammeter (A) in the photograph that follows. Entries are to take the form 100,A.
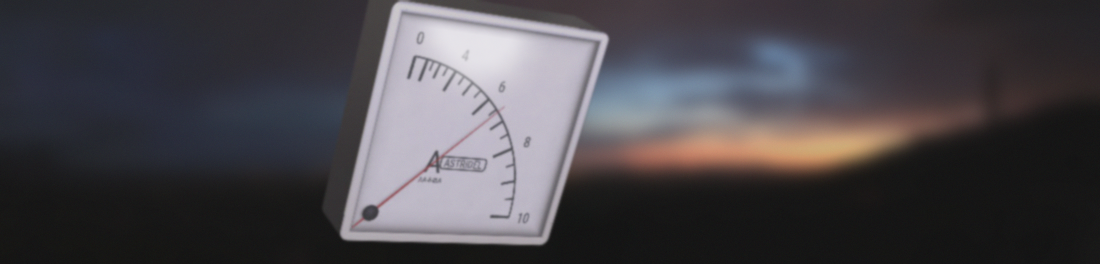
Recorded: 6.5,A
